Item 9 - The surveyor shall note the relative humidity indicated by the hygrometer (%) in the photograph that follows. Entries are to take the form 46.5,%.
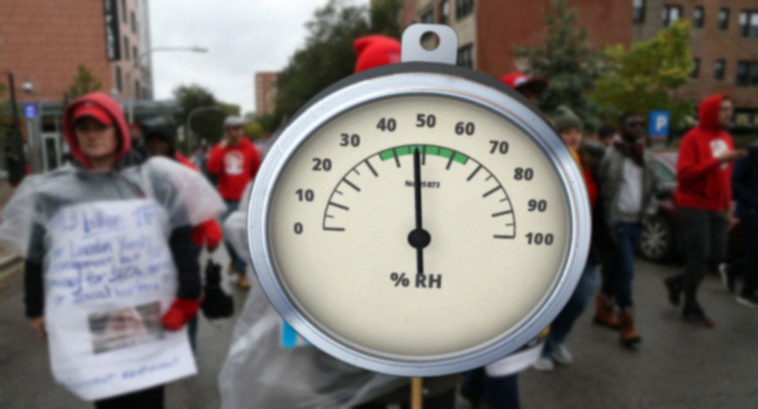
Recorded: 47.5,%
